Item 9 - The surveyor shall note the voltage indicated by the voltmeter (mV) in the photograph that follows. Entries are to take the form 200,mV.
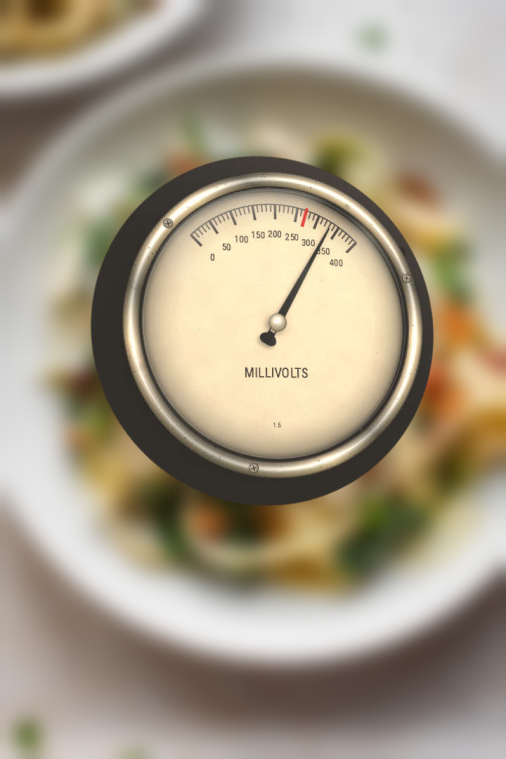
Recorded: 330,mV
